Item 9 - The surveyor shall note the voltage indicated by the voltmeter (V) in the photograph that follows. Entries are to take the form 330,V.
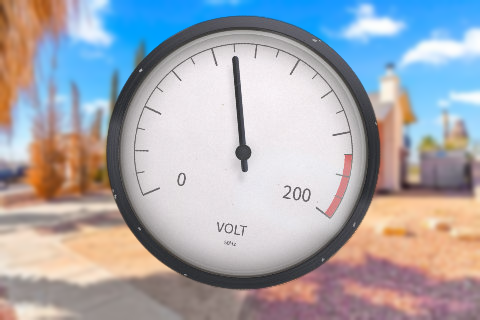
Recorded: 90,V
